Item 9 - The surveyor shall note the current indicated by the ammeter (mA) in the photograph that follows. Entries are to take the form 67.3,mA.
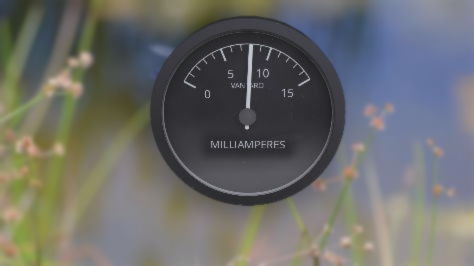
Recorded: 8,mA
